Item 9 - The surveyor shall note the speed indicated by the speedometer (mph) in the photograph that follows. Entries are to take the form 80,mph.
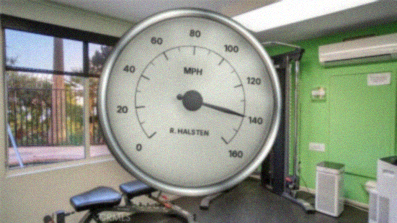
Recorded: 140,mph
